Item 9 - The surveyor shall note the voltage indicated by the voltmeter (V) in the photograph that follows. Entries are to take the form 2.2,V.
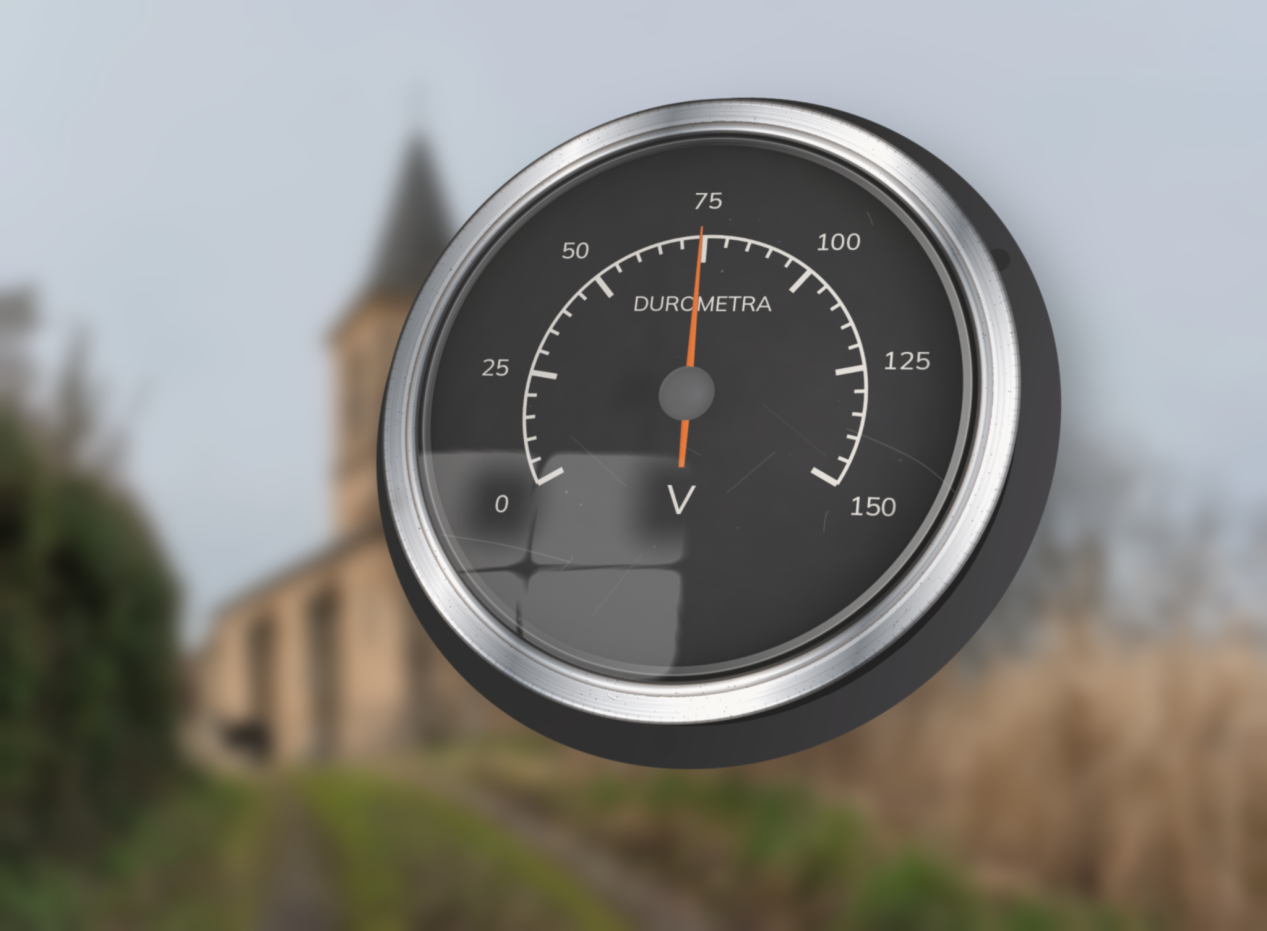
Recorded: 75,V
